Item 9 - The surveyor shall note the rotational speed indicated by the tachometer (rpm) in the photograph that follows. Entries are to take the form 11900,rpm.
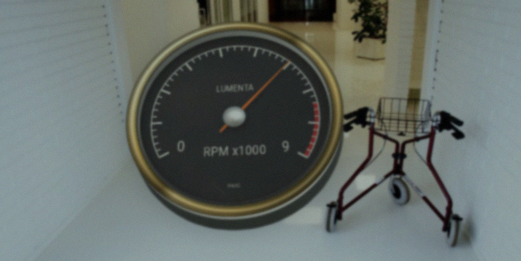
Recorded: 6000,rpm
